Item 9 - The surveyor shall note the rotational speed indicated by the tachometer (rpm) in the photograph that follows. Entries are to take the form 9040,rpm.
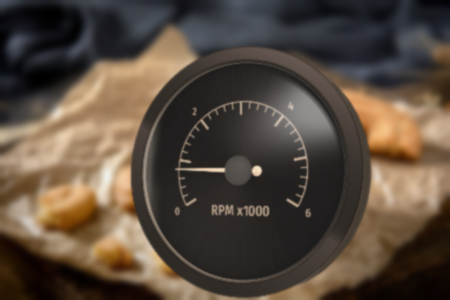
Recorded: 800,rpm
